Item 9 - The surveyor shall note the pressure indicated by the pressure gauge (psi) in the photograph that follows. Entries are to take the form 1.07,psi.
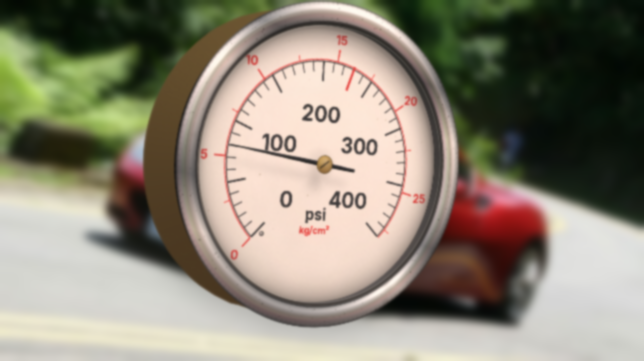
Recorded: 80,psi
